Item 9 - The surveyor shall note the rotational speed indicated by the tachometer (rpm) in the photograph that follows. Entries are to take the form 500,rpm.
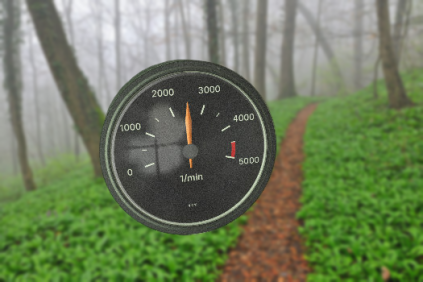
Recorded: 2500,rpm
